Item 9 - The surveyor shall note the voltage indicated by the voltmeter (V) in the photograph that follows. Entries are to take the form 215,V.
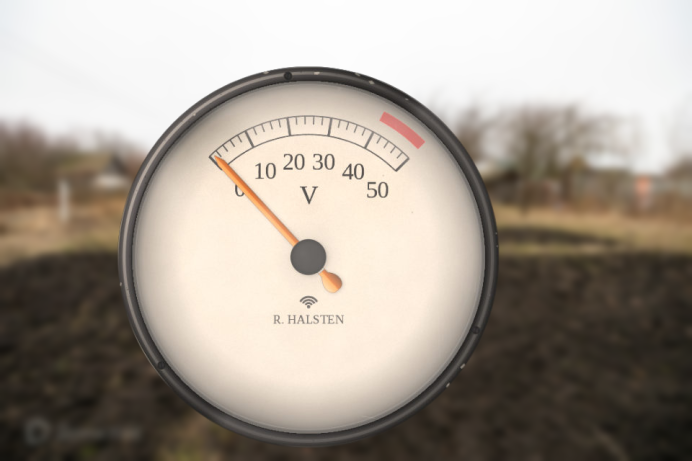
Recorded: 1,V
